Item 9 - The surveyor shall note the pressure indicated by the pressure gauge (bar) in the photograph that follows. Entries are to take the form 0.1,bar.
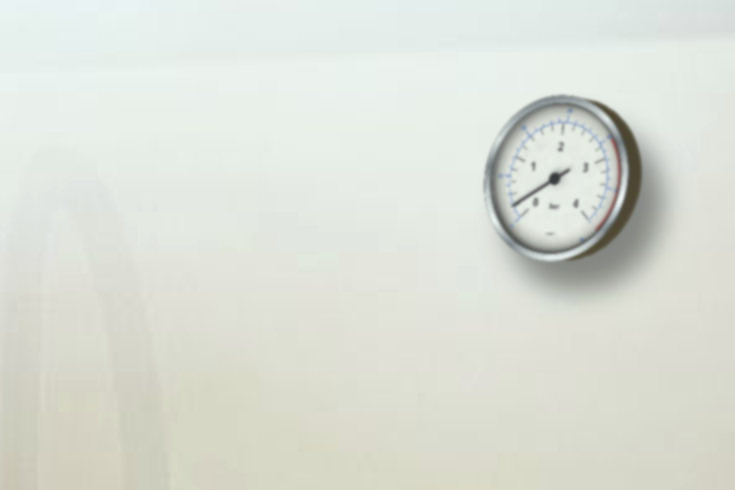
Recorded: 0.2,bar
